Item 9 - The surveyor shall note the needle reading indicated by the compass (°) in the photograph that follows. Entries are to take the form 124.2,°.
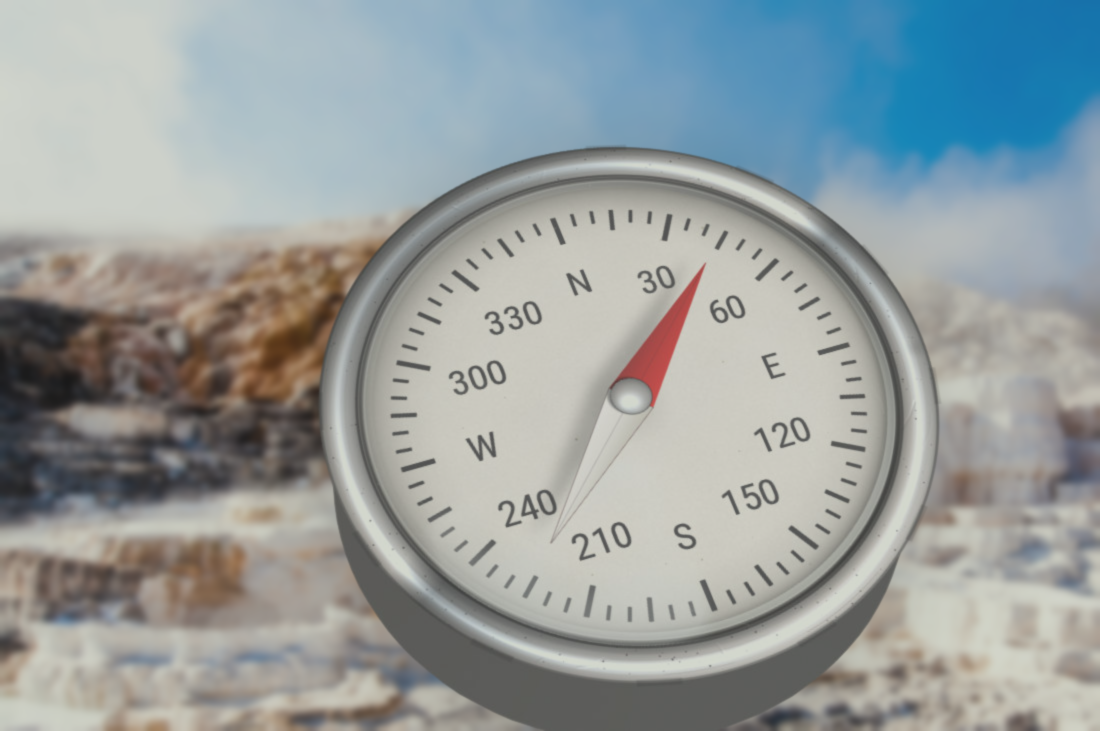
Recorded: 45,°
